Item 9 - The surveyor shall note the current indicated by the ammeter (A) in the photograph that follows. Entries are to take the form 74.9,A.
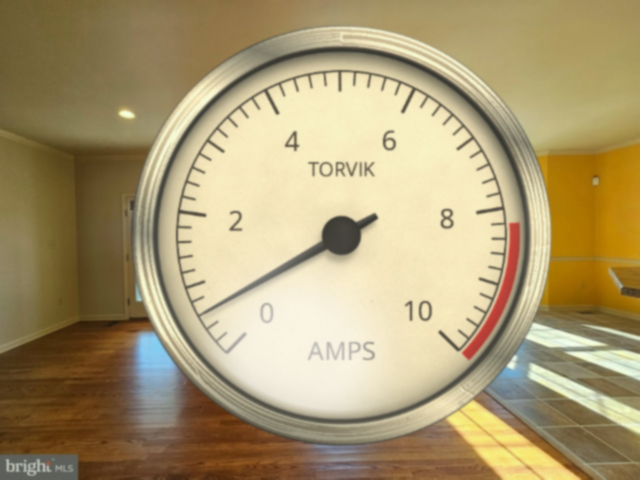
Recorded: 0.6,A
